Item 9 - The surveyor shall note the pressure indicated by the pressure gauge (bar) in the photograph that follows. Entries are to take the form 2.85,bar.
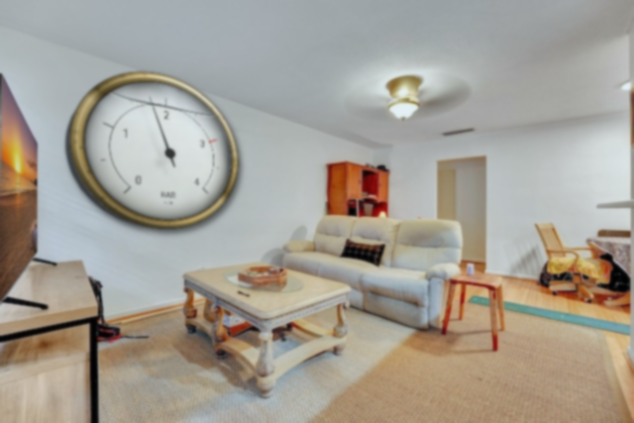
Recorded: 1.75,bar
